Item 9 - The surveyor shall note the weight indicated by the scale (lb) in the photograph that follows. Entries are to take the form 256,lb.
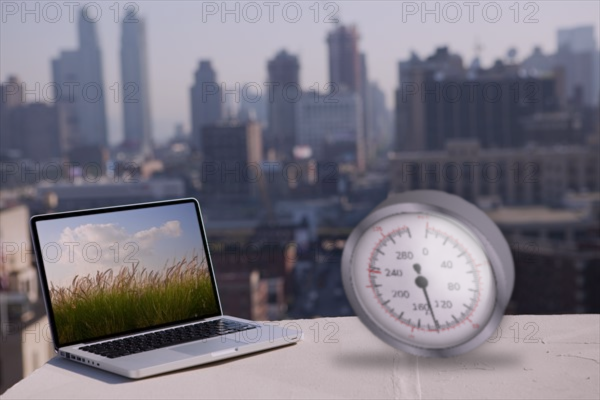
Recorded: 140,lb
